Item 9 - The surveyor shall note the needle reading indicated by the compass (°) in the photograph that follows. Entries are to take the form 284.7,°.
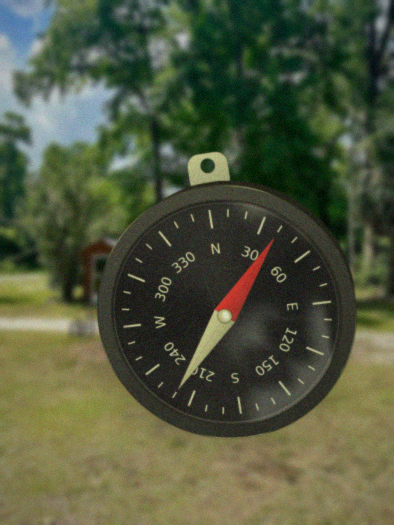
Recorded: 40,°
